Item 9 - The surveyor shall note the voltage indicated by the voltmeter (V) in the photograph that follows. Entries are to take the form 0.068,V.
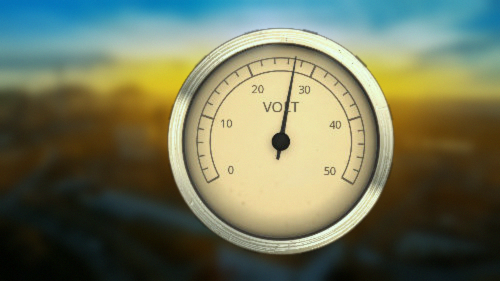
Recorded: 27,V
